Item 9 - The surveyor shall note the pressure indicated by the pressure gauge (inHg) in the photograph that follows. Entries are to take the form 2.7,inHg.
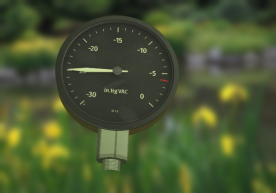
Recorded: -25,inHg
